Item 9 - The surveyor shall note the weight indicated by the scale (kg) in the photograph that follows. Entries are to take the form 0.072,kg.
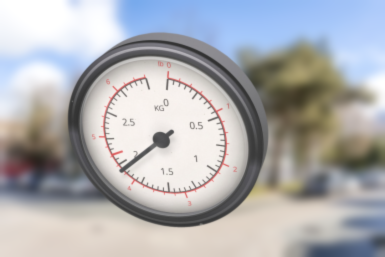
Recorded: 1.95,kg
